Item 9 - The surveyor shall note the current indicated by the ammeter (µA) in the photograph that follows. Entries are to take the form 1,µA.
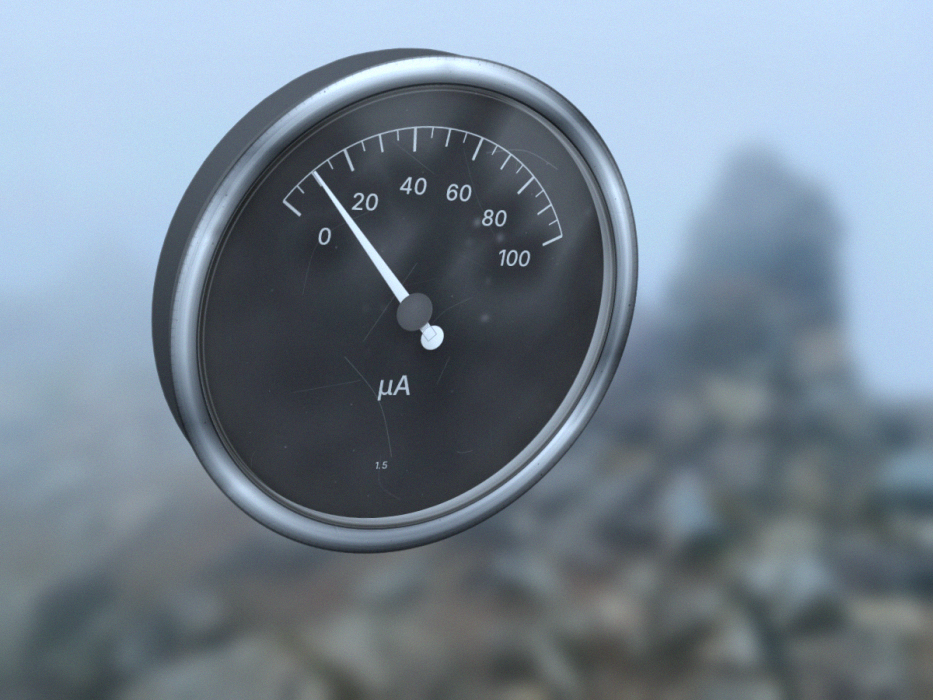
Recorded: 10,µA
